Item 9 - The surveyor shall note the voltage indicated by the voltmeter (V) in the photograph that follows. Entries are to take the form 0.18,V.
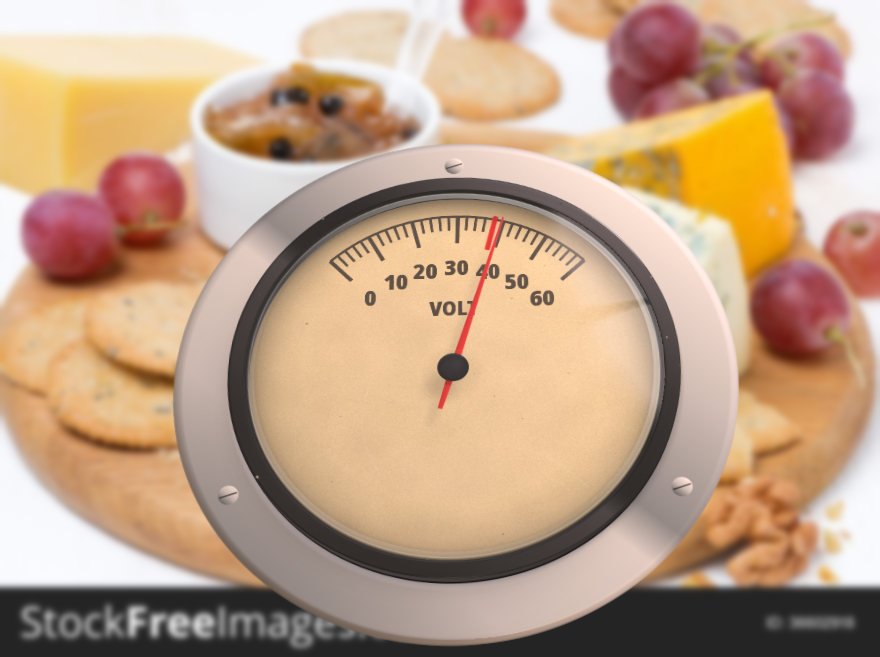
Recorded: 40,V
